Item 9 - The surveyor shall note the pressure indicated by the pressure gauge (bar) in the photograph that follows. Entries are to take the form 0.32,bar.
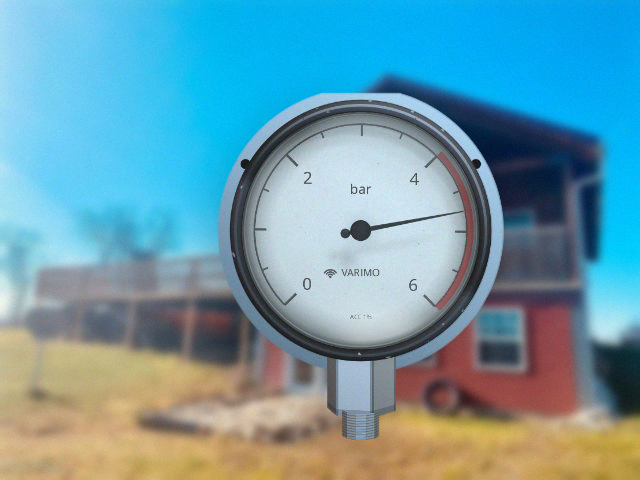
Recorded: 4.75,bar
